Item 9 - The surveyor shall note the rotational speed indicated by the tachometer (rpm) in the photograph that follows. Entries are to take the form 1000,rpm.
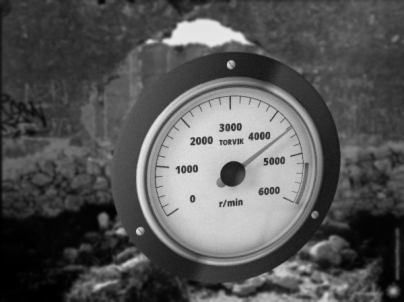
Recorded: 4400,rpm
